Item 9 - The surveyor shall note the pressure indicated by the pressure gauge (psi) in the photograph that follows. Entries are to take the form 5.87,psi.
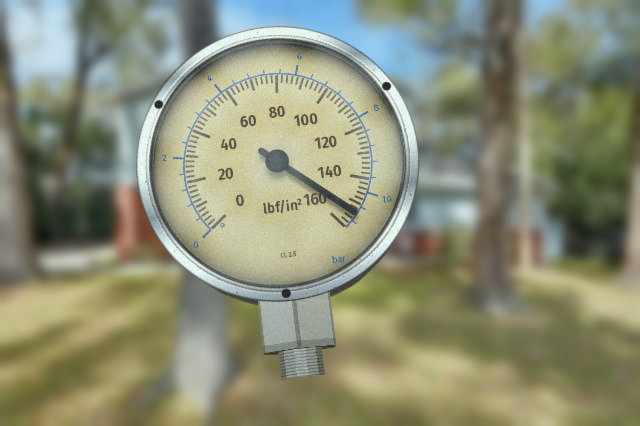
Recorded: 154,psi
